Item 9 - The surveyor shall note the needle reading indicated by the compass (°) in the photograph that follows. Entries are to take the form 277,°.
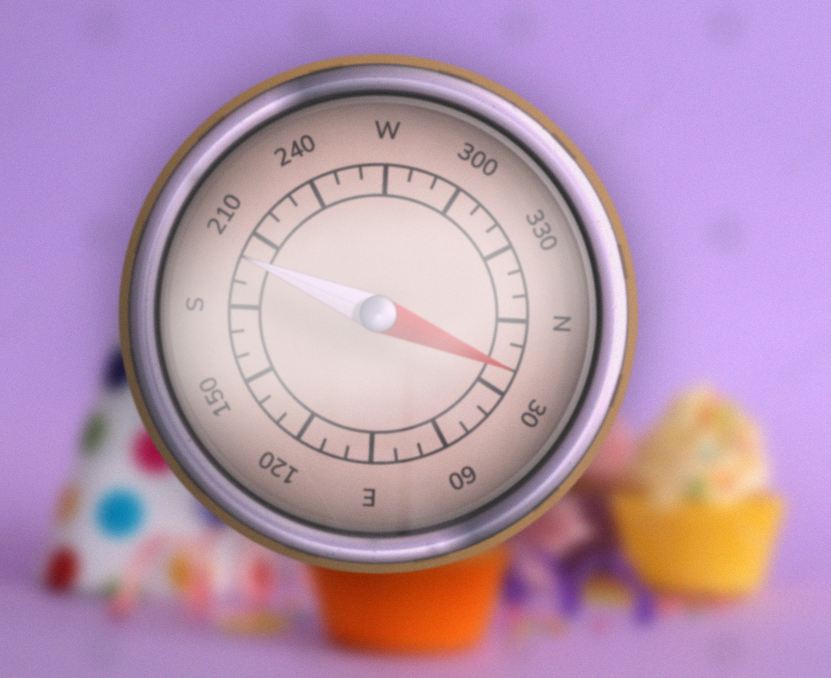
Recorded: 20,°
